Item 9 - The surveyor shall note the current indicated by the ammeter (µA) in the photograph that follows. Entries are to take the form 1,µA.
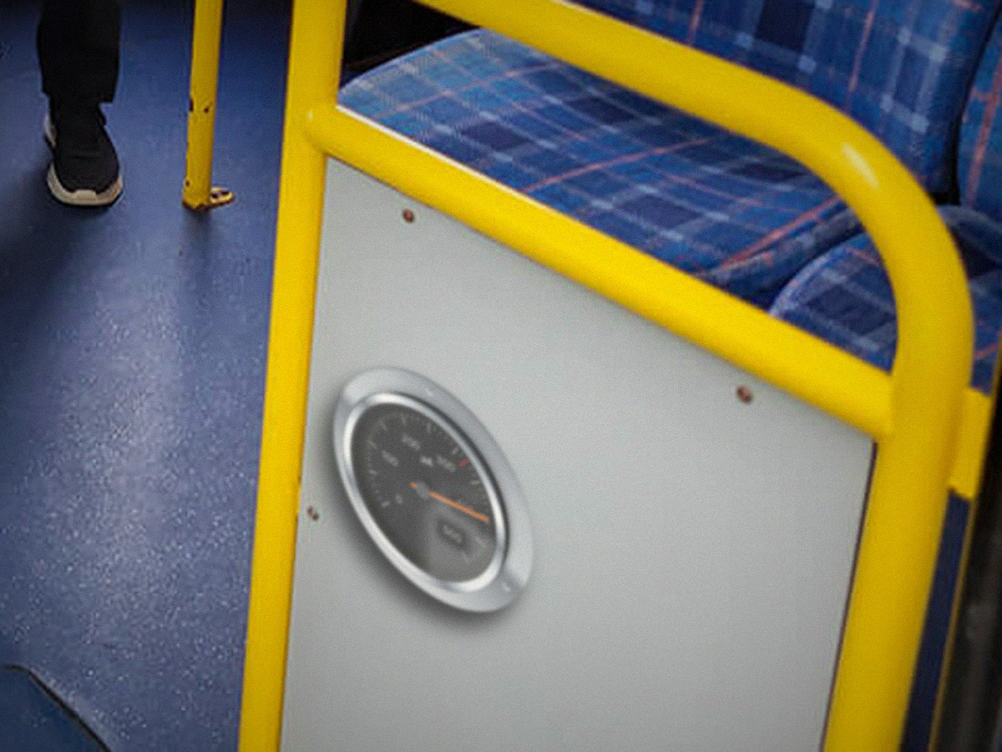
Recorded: 400,µA
